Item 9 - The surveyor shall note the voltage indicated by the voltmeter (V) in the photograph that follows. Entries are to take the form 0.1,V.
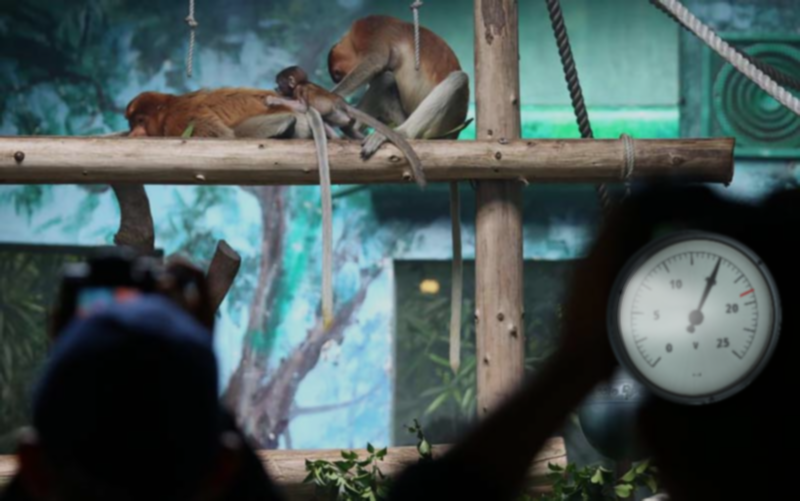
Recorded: 15,V
